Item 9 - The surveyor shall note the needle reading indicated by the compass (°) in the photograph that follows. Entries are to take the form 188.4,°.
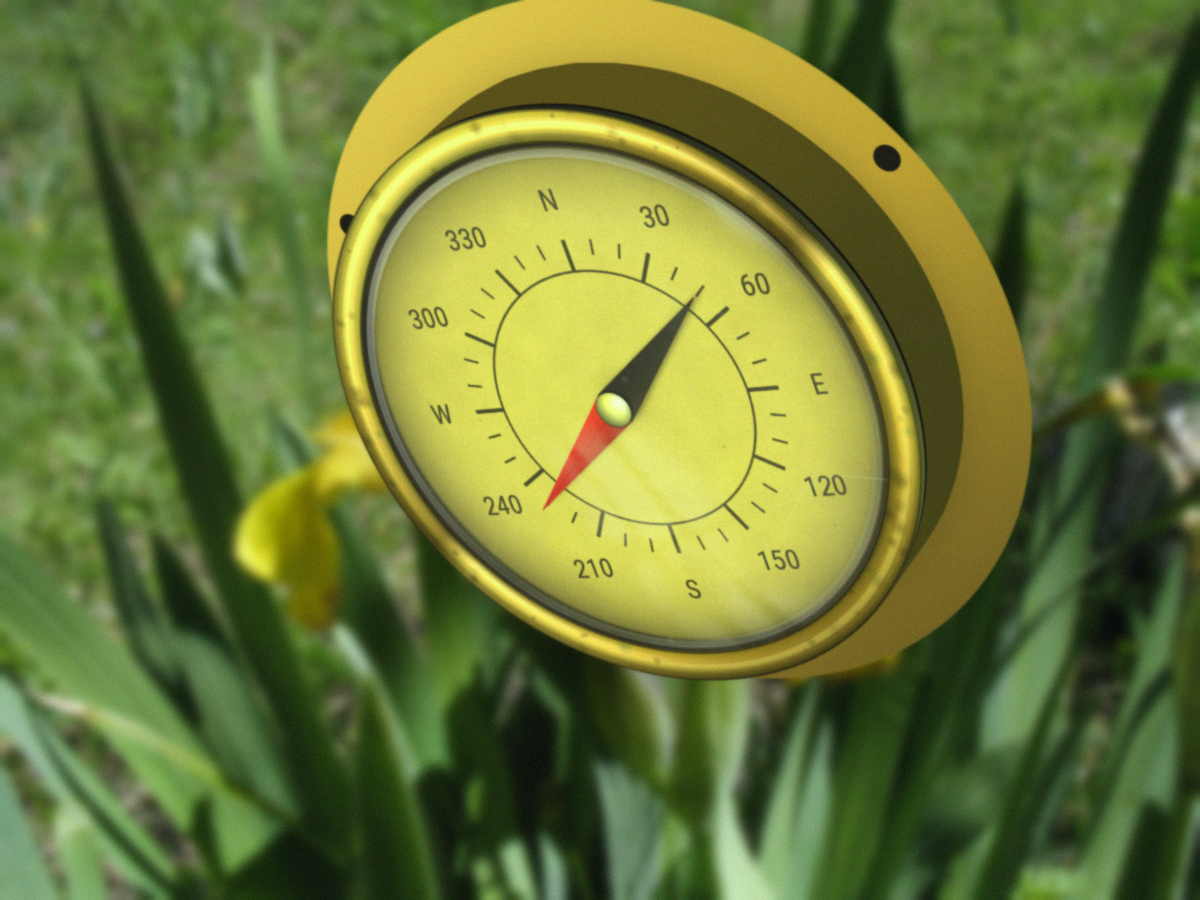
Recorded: 230,°
